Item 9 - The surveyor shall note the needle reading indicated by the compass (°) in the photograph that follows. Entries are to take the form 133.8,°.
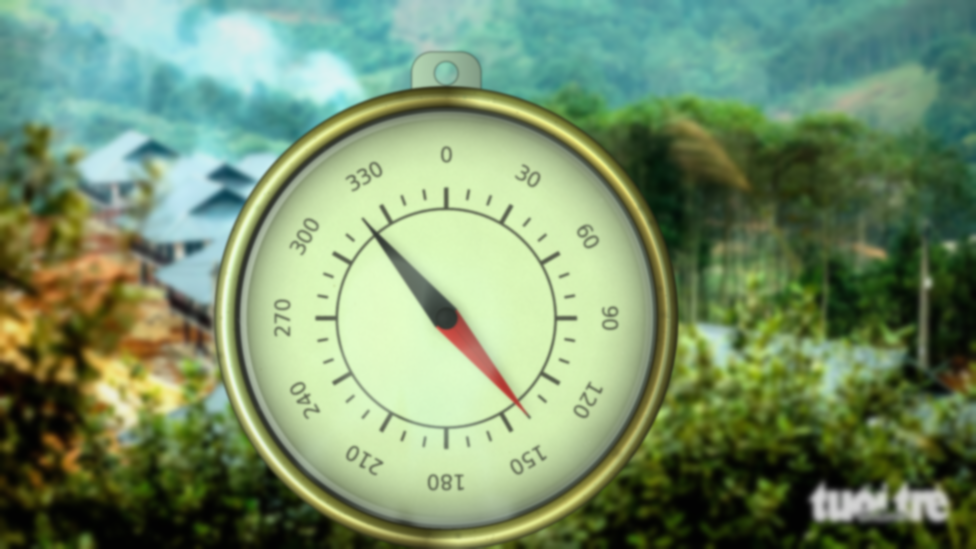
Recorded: 140,°
